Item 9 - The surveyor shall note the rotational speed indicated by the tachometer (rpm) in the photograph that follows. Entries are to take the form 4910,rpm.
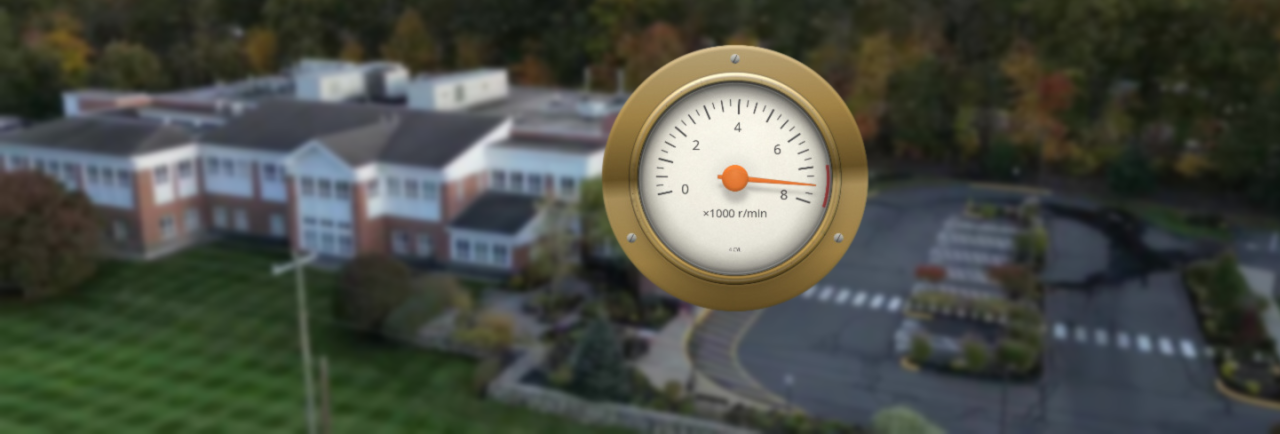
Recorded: 7500,rpm
